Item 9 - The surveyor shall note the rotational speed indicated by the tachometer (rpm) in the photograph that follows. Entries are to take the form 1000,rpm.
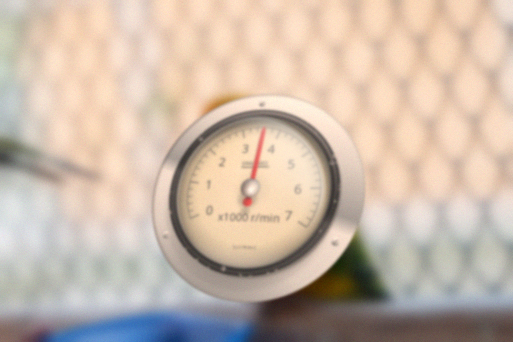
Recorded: 3600,rpm
